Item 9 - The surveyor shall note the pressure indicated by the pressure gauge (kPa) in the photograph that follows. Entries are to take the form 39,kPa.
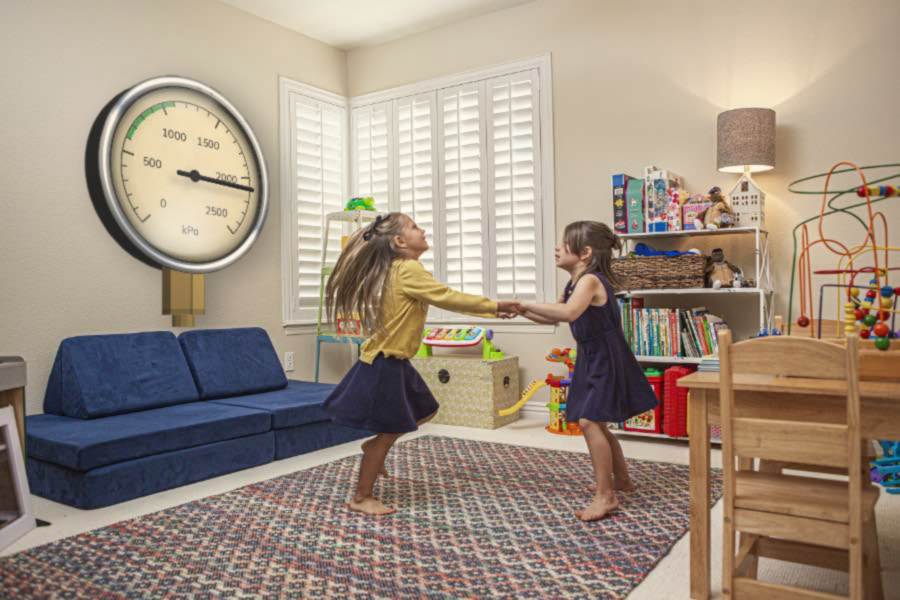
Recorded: 2100,kPa
